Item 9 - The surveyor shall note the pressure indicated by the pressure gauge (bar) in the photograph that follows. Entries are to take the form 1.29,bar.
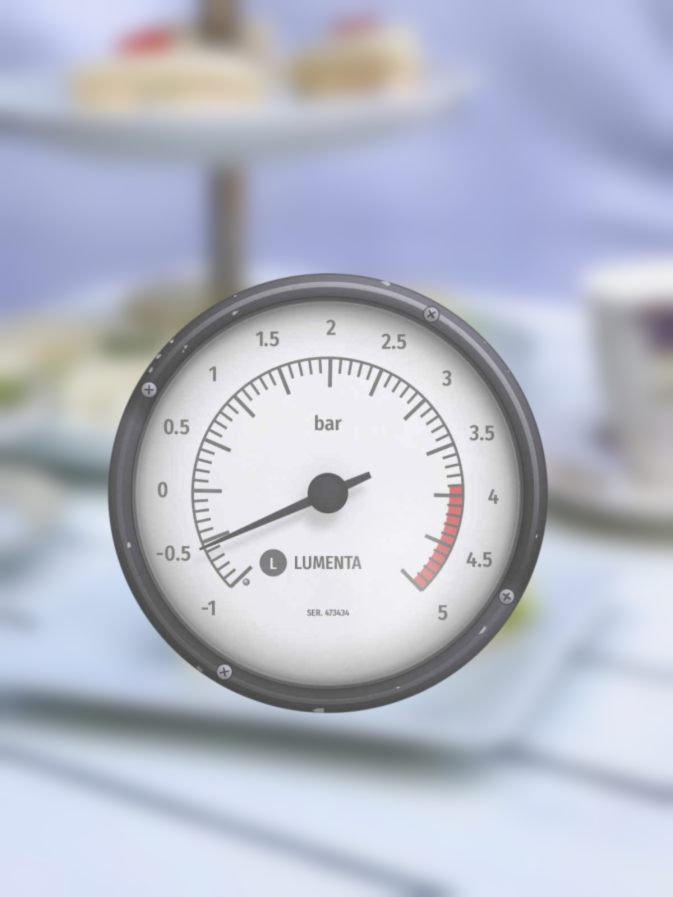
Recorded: -0.55,bar
